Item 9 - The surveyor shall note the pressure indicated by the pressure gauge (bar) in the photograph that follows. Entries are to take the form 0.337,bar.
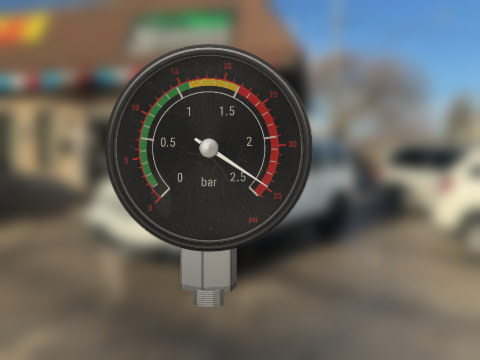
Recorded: 2.4,bar
